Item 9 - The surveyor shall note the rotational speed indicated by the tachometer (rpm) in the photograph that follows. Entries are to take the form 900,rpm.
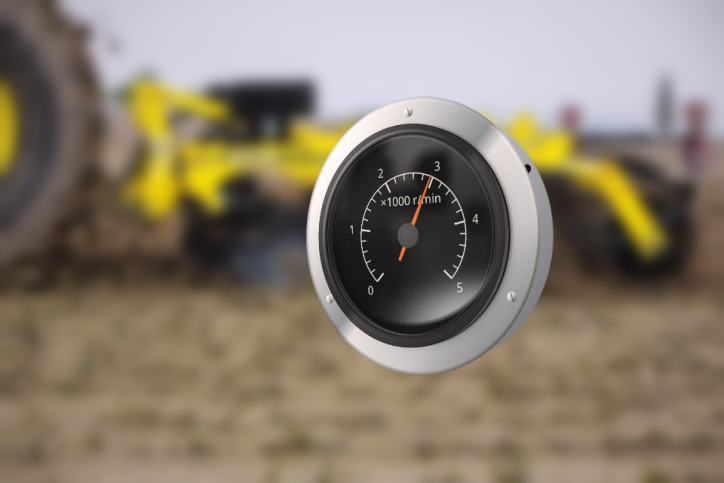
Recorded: 3000,rpm
